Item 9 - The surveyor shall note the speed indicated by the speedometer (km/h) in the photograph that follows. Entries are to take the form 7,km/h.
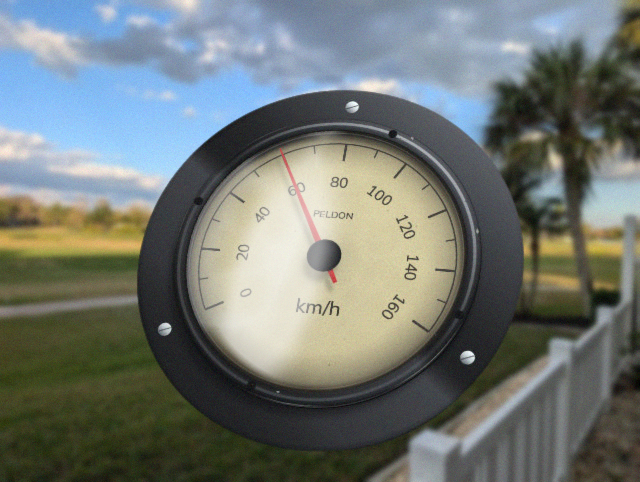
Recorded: 60,km/h
